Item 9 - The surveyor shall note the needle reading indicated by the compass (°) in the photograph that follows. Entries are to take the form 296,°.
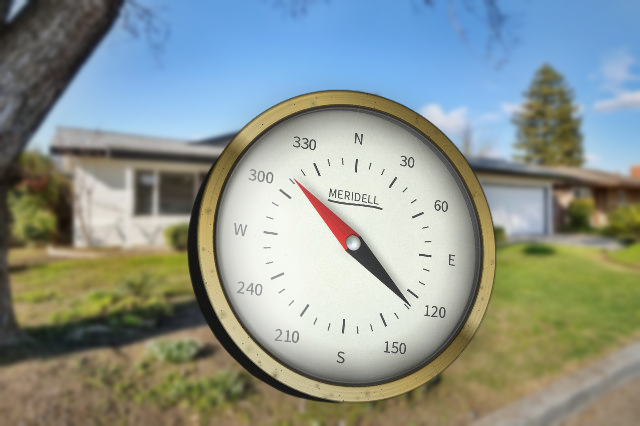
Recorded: 310,°
